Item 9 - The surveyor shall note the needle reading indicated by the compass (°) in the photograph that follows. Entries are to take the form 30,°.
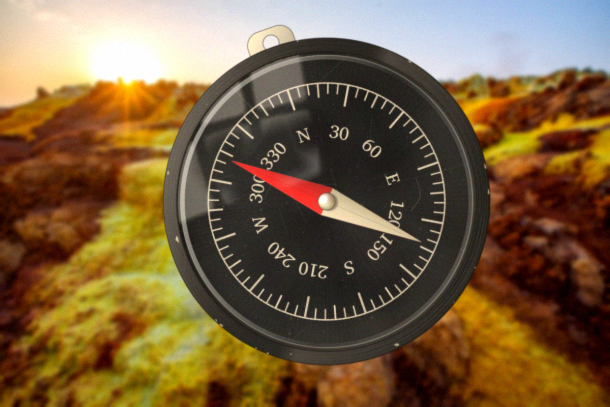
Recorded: 312.5,°
